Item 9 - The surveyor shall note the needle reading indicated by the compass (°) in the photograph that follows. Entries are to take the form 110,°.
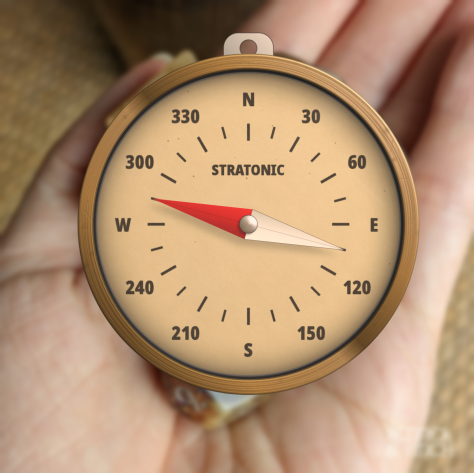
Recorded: 285,°
